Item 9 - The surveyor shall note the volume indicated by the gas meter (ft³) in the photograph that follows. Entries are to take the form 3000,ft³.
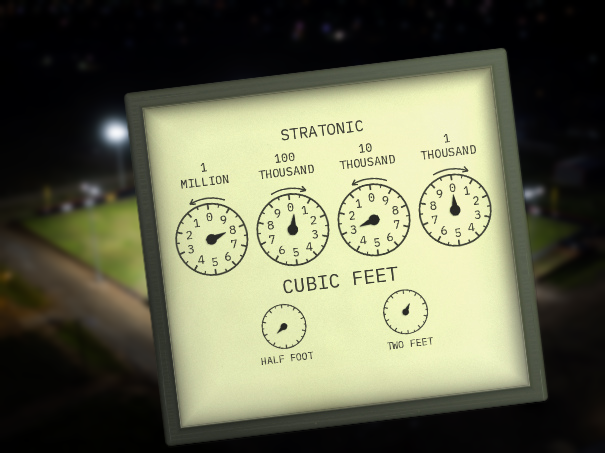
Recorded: 803000,ft³
